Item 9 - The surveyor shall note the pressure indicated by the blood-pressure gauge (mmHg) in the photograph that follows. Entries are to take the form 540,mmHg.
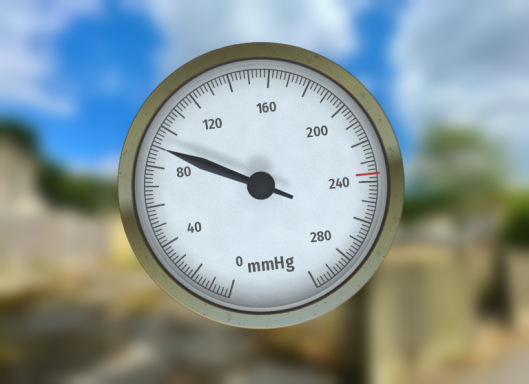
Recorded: 90,mmHg
